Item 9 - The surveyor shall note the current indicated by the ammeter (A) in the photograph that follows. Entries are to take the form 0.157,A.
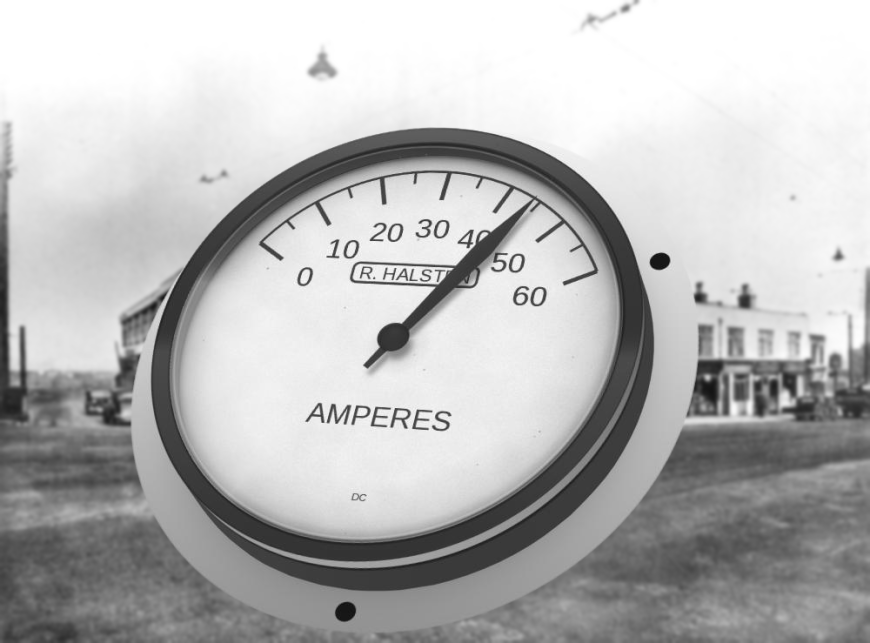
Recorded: 45,A
